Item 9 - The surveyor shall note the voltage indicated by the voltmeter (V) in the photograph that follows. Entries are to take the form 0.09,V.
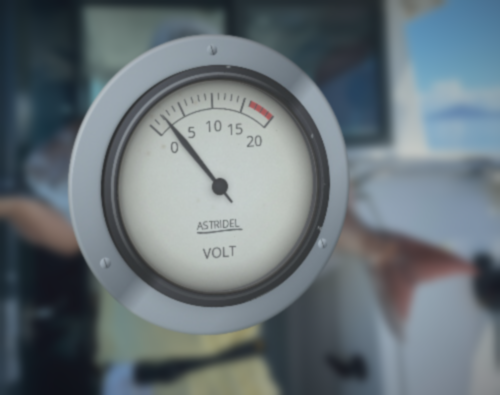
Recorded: 2,V
